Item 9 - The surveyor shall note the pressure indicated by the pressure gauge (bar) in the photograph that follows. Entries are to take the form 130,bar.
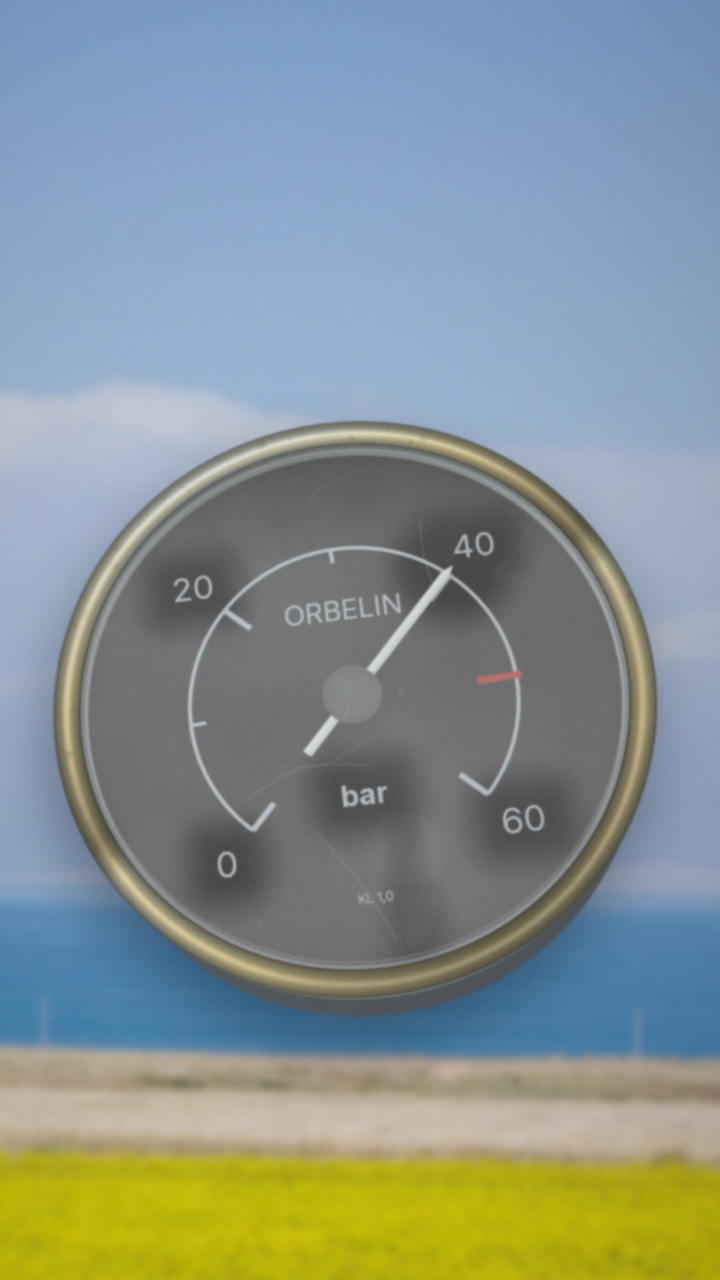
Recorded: 40,bar
